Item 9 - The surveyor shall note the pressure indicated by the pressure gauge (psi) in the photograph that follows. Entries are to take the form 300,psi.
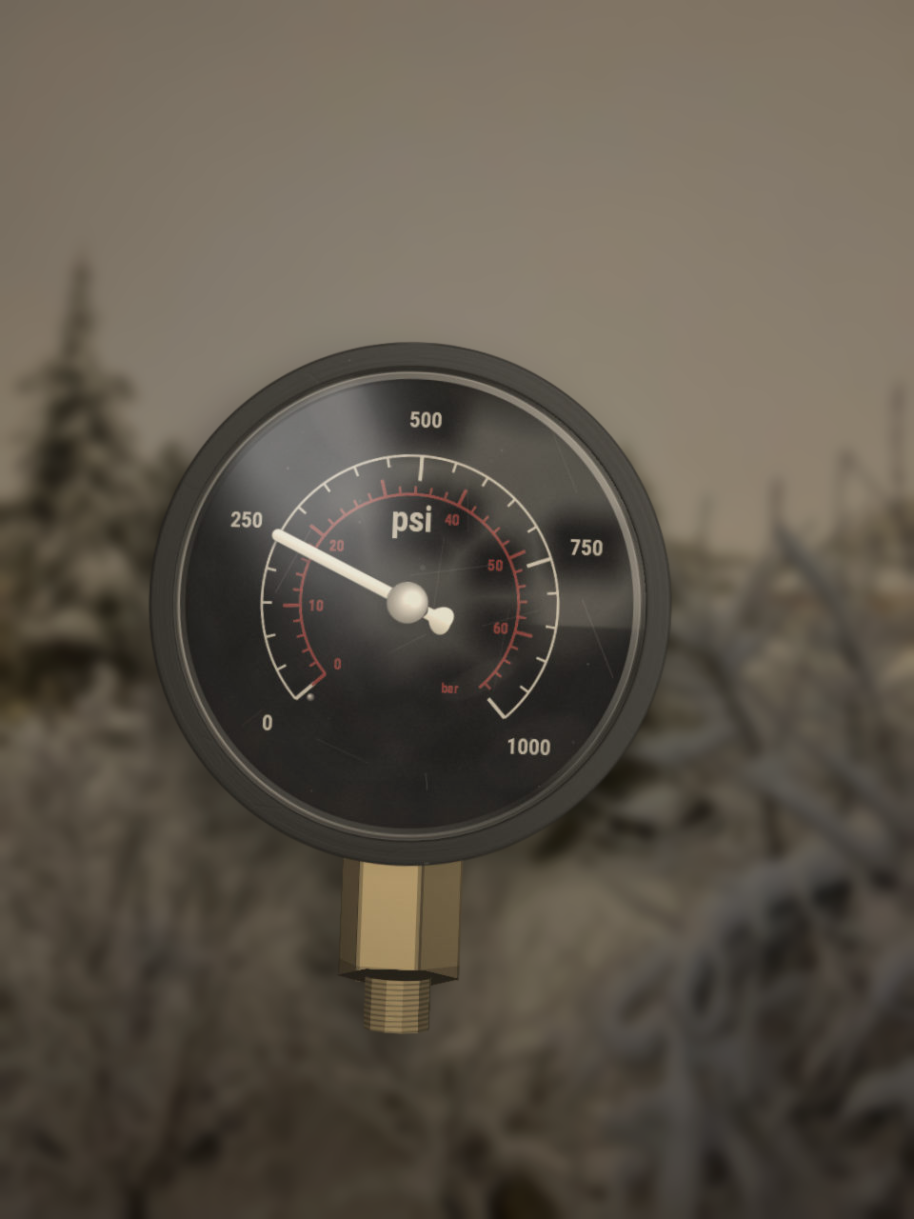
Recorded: 250,psi
